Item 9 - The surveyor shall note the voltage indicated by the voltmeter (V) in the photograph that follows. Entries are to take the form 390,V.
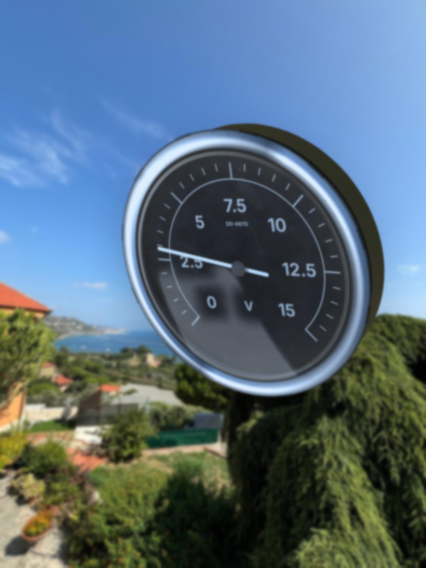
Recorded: 3,V
